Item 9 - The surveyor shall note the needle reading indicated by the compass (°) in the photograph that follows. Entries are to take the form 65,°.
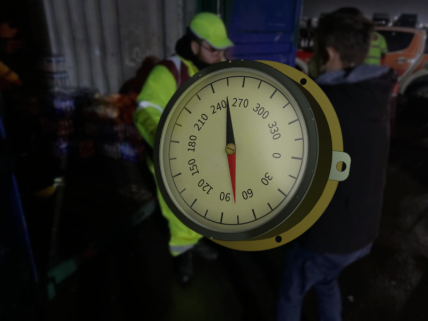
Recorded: 75,°
